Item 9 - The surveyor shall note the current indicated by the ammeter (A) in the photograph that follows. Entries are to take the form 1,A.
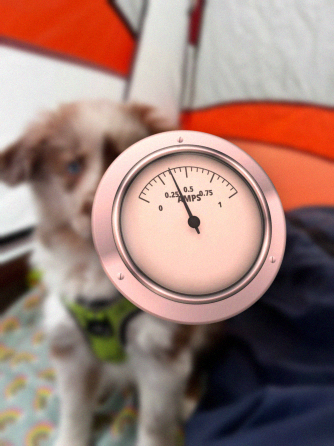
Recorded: 0.35,A
